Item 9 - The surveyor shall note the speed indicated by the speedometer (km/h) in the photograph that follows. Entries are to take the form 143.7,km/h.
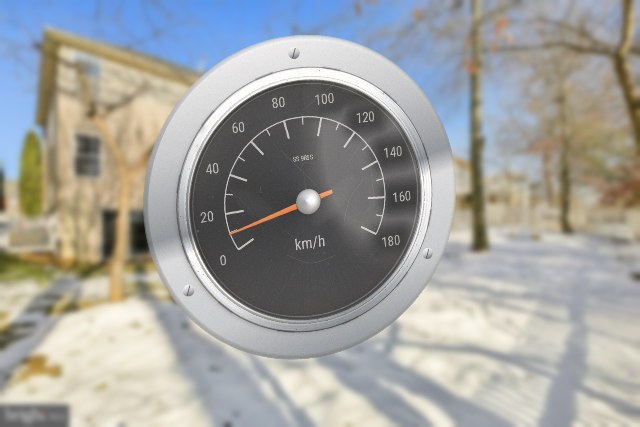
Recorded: 10,km/h
